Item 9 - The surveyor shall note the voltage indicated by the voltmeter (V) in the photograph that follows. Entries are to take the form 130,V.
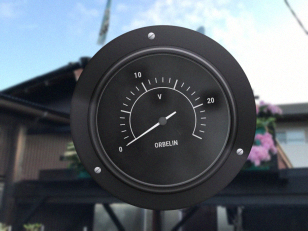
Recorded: 0,V
